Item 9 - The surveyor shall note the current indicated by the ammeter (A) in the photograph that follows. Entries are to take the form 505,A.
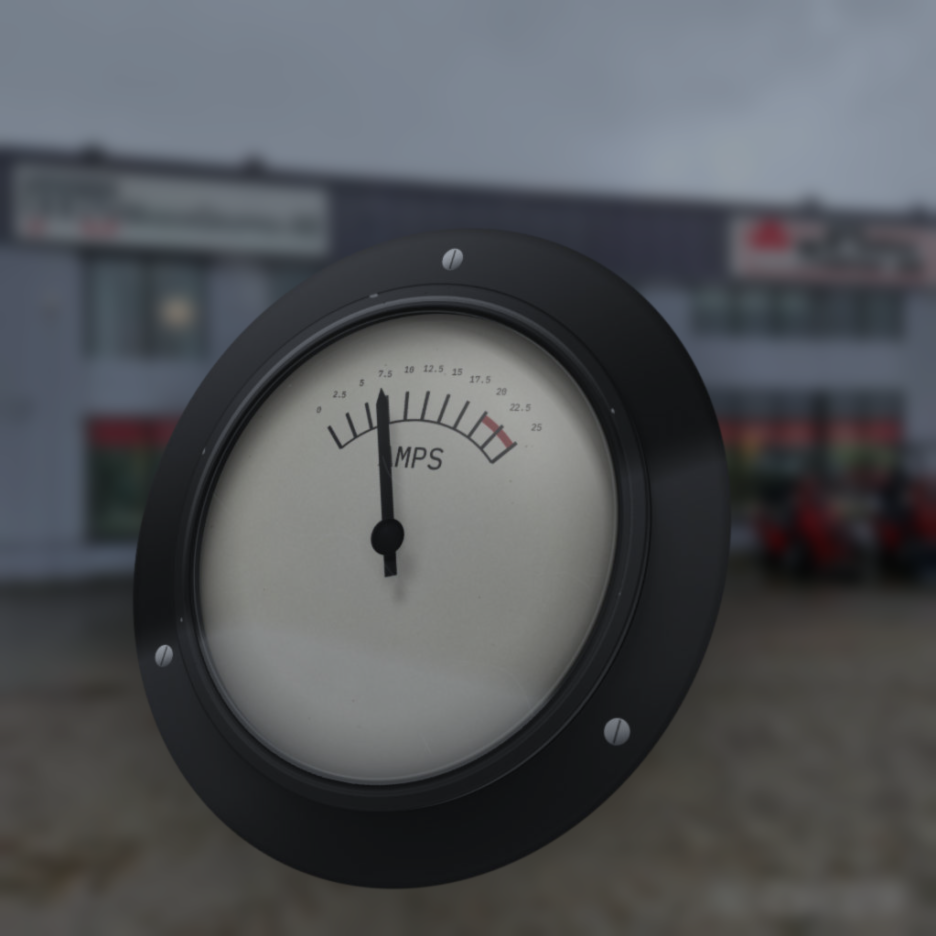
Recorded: 7.5,A
